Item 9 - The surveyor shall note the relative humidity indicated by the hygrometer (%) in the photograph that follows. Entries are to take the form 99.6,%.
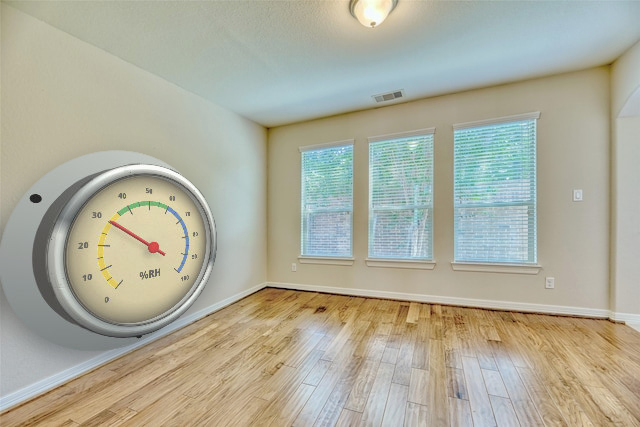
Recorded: 30,%
